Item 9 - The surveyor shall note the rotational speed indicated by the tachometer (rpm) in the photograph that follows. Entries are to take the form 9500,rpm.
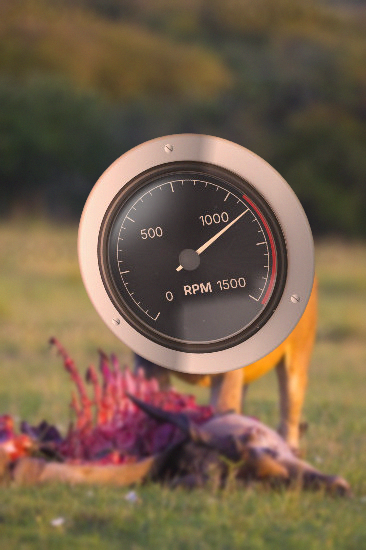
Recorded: 1100,rpm
